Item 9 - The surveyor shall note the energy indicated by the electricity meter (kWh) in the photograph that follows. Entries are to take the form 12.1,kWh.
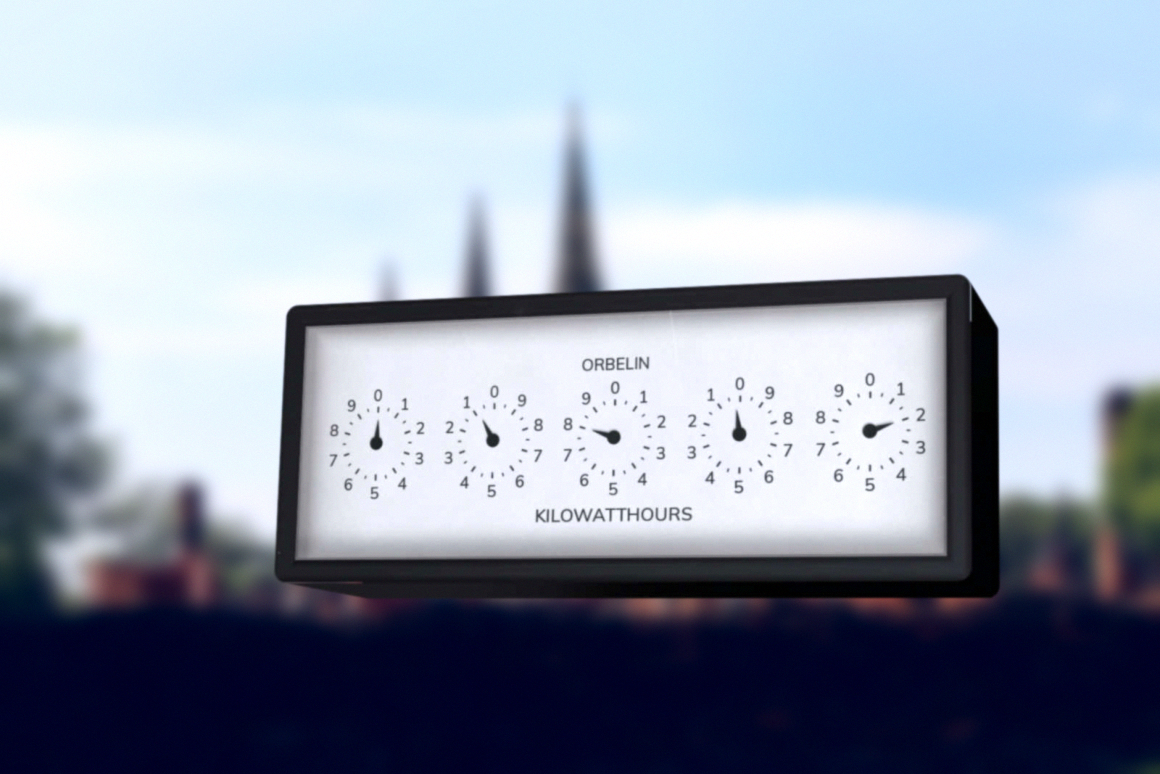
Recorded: 802,kWh
